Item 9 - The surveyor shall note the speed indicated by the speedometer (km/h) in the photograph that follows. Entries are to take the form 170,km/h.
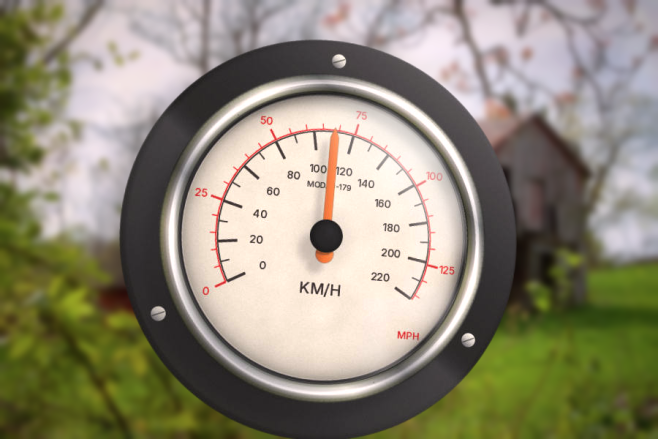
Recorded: 110,km/h
